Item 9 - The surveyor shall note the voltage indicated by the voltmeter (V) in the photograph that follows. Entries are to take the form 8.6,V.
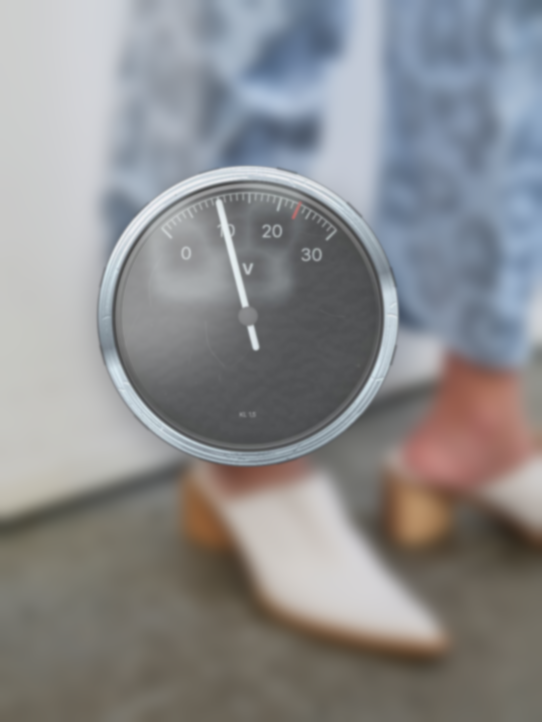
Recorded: 10,V
